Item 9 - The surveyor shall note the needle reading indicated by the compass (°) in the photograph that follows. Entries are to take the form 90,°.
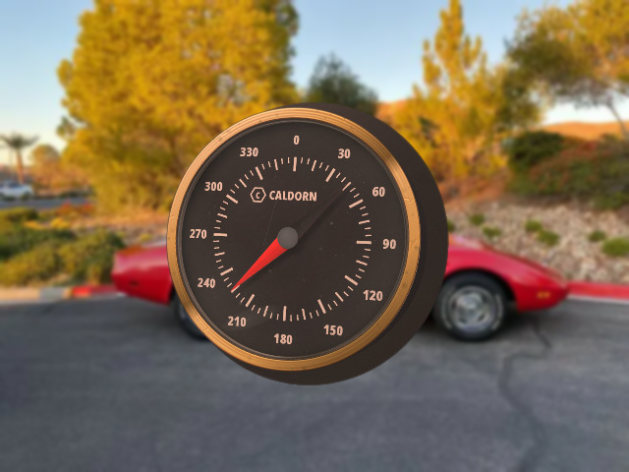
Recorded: 225,°
